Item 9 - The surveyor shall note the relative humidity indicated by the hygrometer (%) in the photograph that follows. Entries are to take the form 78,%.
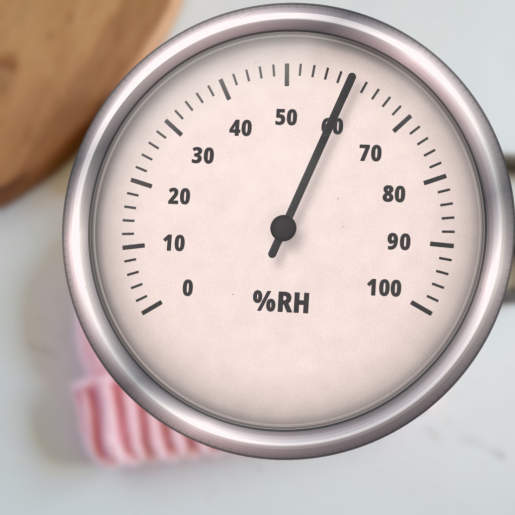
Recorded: 60,%
